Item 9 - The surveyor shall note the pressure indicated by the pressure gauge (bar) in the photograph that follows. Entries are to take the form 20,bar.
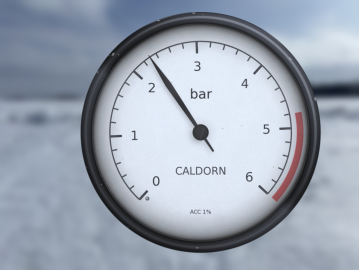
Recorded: 2.3,bar
